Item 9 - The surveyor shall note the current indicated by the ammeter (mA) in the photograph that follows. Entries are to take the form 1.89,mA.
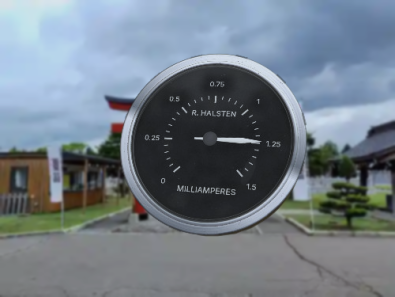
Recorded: 1.25,mA
